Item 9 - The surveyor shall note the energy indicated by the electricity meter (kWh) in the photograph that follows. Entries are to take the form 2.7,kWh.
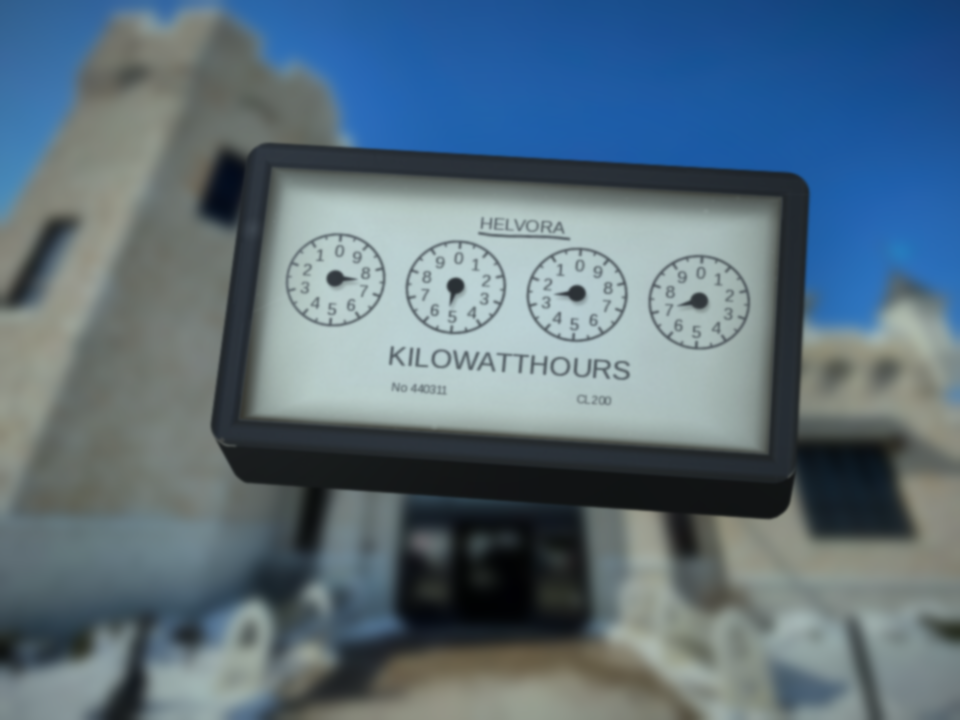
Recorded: 7527,kWh
